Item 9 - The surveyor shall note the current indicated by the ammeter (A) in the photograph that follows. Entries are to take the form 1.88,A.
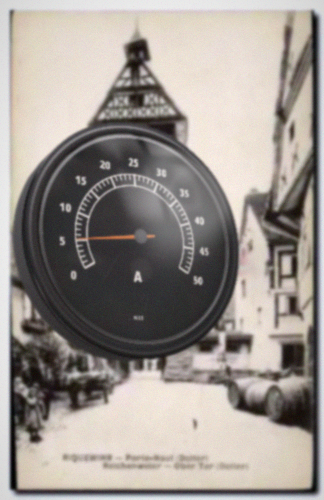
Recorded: 5,A
